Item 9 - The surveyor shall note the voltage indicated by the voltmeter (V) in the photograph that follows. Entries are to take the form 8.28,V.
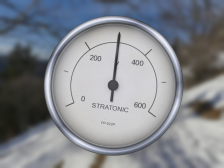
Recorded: 300,V
